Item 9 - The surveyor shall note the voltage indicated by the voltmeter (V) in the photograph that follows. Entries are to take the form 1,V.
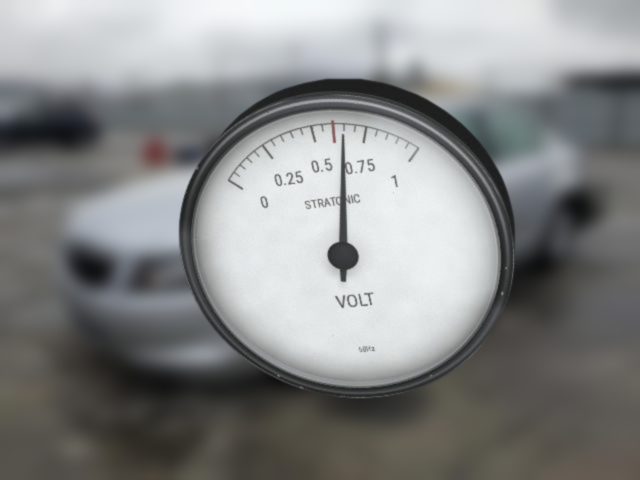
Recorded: 0.65,V
